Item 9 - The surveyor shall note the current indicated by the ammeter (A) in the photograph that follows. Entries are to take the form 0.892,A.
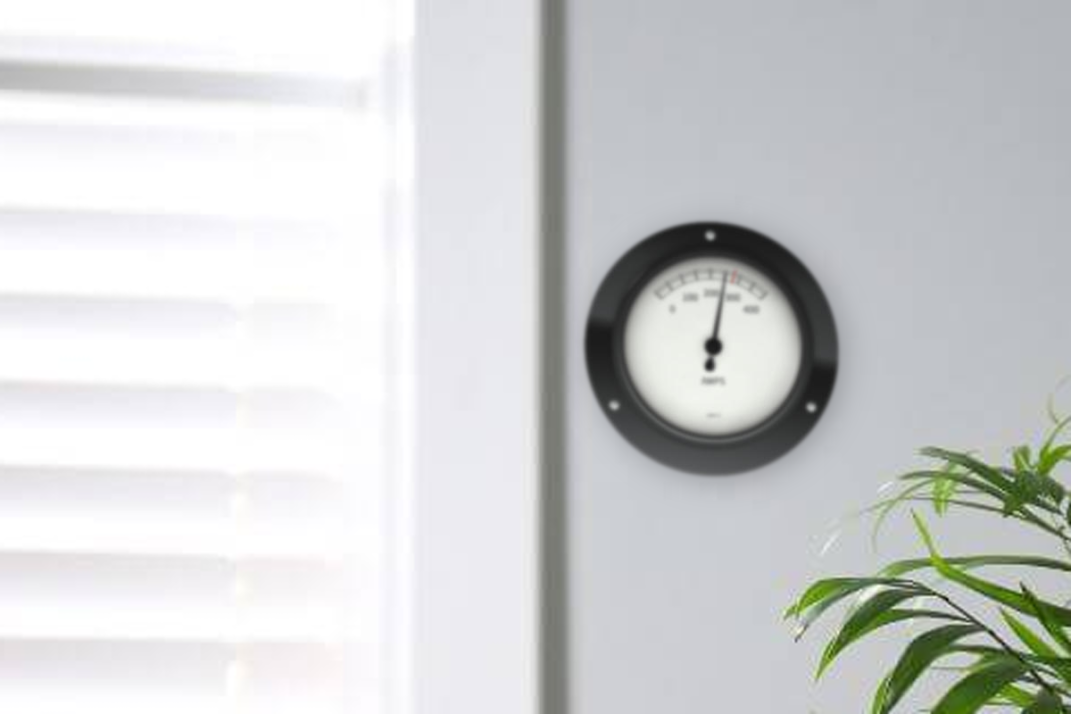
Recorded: 250,A
